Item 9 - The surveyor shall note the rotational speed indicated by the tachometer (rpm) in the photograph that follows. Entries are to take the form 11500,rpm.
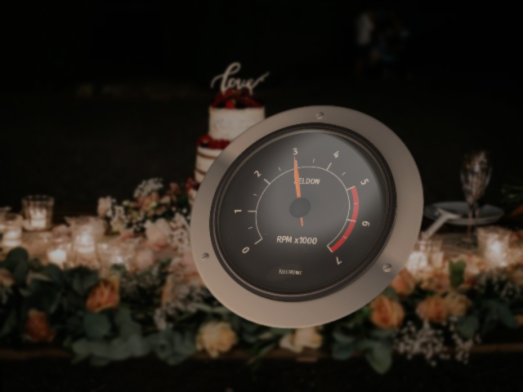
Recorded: 3000,rpm
